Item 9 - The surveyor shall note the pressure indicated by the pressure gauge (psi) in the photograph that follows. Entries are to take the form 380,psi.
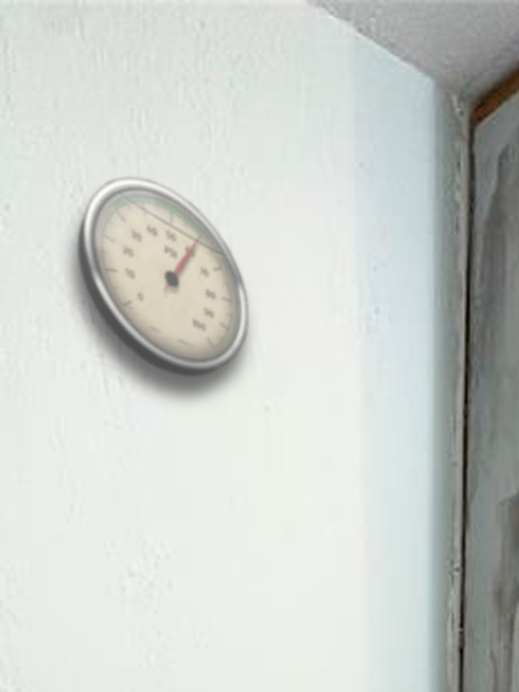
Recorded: 60,psi
